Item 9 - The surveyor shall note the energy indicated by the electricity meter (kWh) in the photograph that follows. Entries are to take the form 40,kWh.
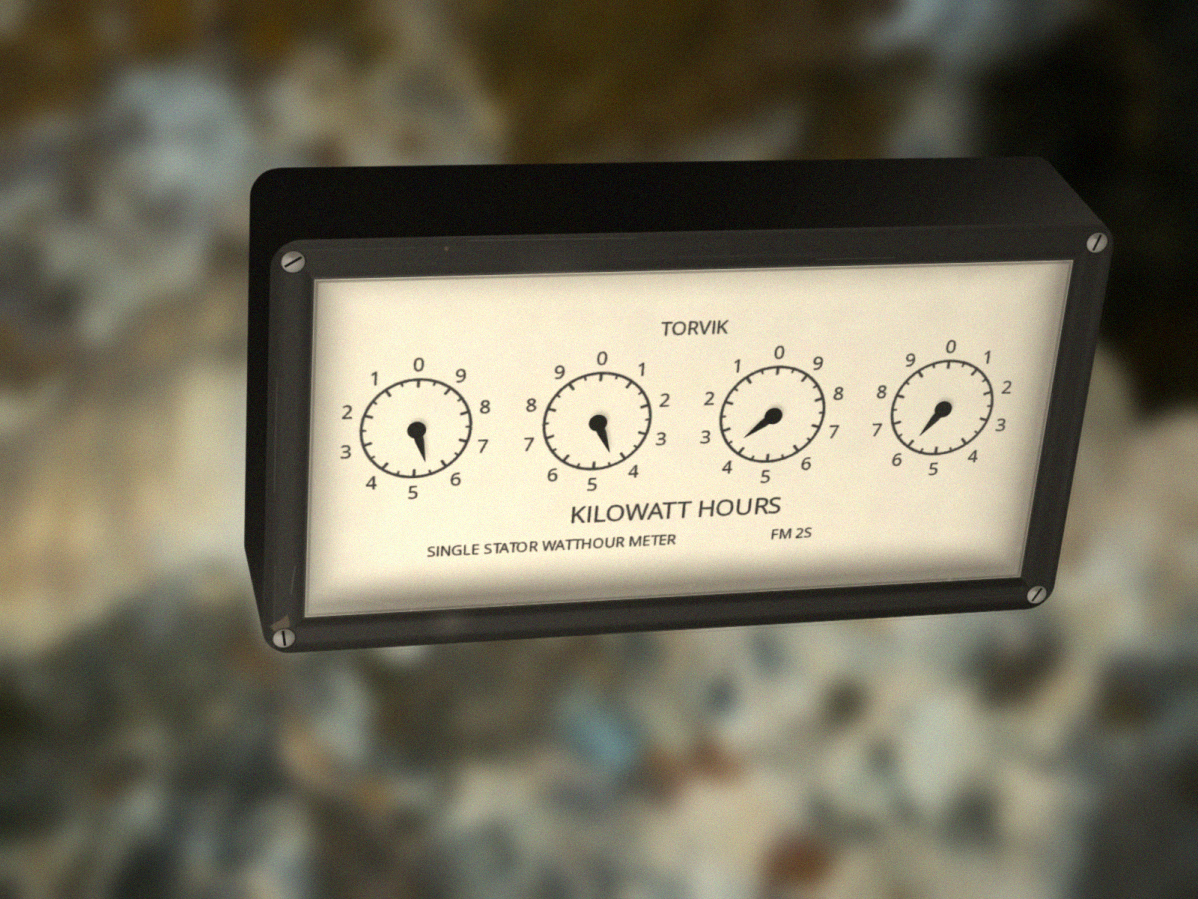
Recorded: 5436,kWh
